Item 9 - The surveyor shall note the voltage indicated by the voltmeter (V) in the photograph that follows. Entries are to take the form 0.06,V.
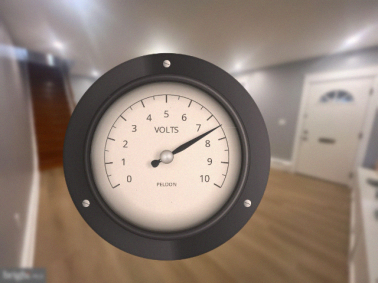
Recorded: 7.5,V
